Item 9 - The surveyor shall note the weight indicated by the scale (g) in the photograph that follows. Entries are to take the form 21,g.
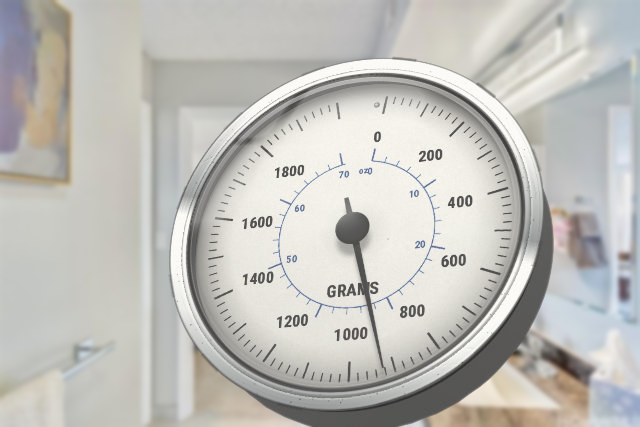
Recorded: 920,g
